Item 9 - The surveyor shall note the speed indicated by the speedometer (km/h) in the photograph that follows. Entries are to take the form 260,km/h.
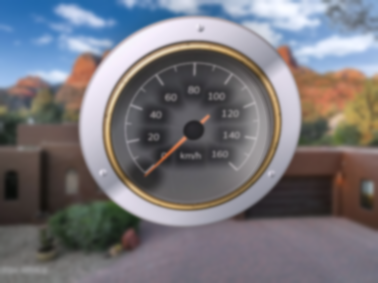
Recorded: 0,km/h
